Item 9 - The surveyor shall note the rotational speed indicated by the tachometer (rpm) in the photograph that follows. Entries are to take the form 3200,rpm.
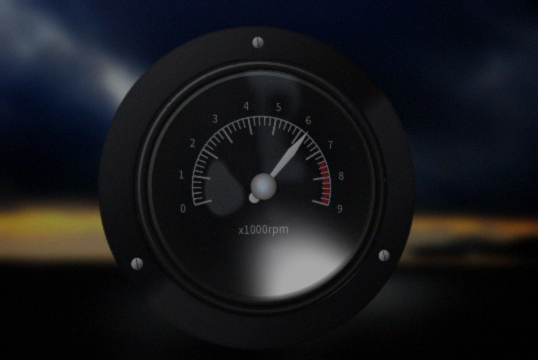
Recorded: 6200,rpm
